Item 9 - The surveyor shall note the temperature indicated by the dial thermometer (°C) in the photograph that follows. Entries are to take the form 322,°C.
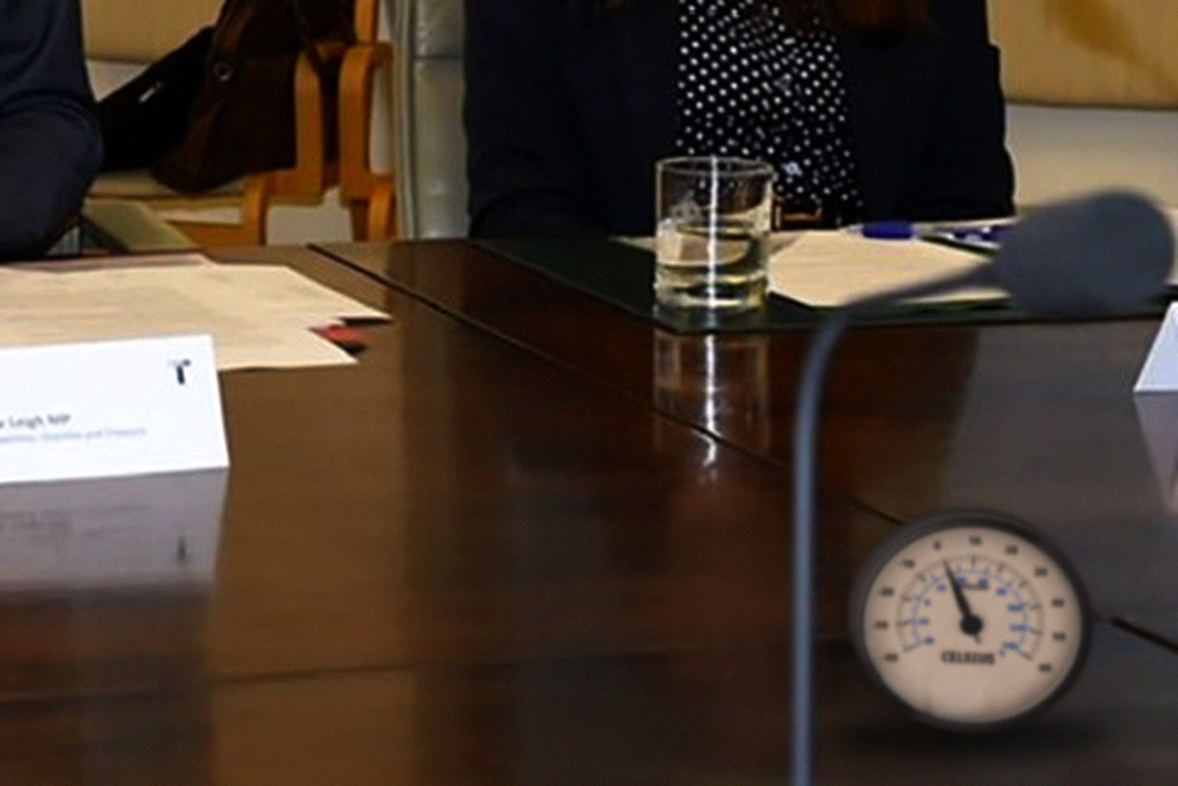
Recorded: 0,°C
